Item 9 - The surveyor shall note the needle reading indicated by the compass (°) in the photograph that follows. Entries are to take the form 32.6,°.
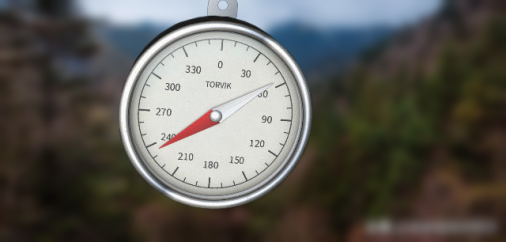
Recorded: 235,°
